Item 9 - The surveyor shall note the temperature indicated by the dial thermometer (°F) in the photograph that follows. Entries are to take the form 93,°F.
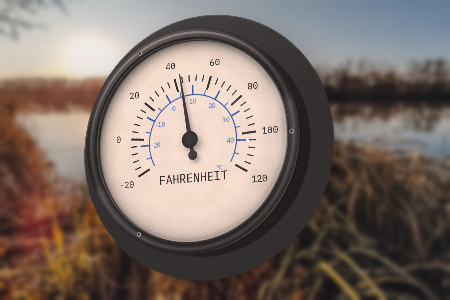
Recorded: 44,°F
